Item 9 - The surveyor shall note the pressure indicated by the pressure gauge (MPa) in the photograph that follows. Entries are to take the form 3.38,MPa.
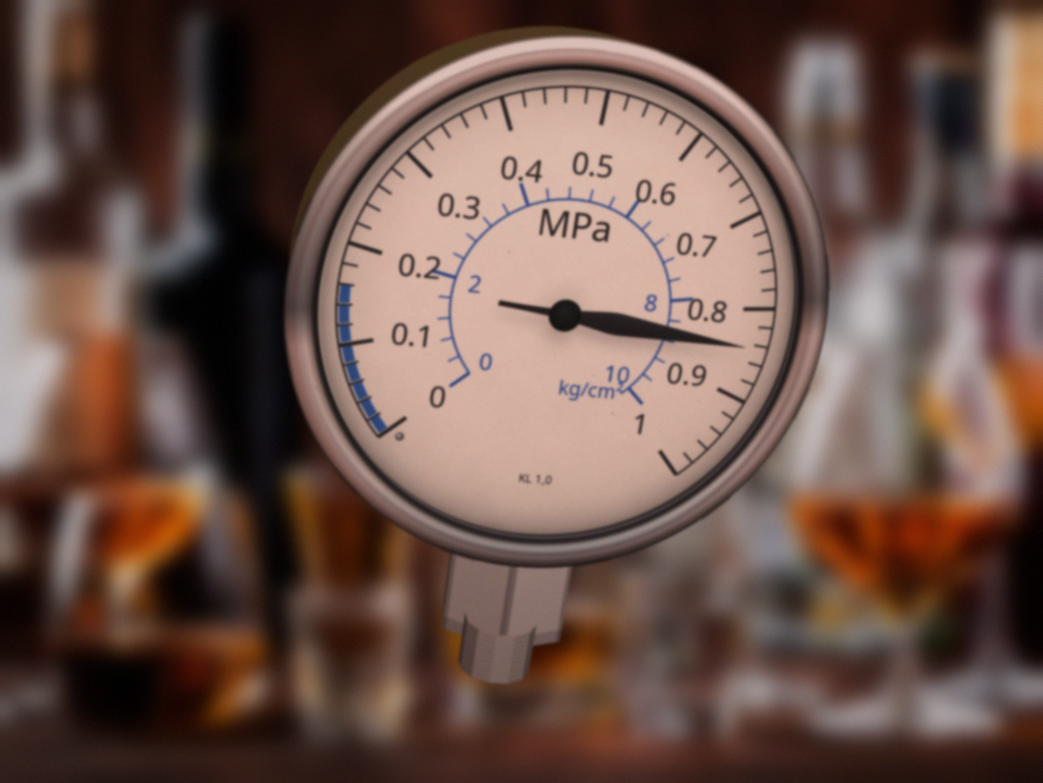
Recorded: 0.84,MPa
